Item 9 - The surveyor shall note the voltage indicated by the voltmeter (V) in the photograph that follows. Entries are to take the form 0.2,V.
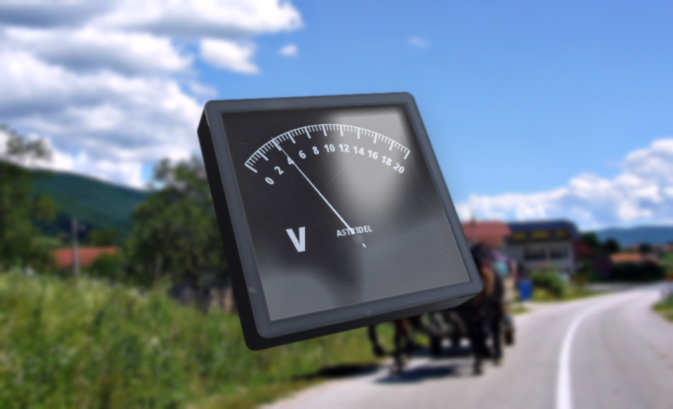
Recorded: 4,V
